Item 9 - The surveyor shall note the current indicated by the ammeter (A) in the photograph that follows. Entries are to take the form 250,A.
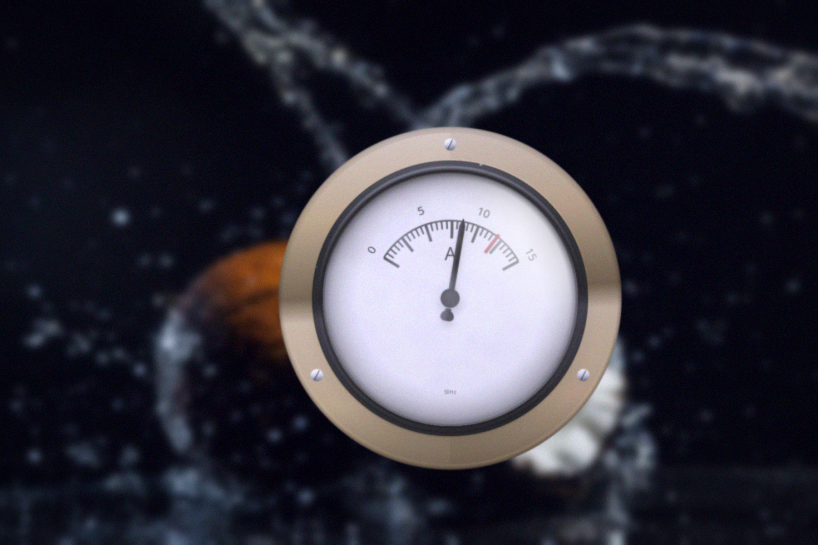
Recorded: 8.5,A
